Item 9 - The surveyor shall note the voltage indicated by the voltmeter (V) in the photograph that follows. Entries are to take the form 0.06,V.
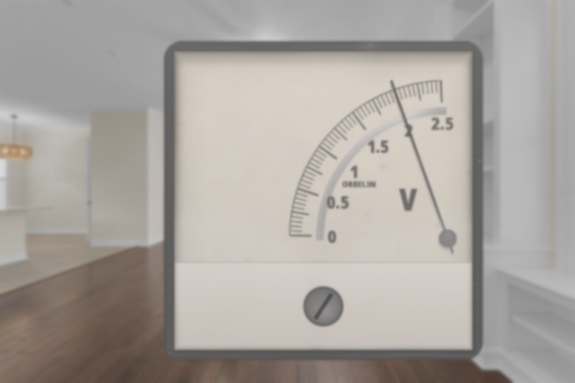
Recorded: 2,V
